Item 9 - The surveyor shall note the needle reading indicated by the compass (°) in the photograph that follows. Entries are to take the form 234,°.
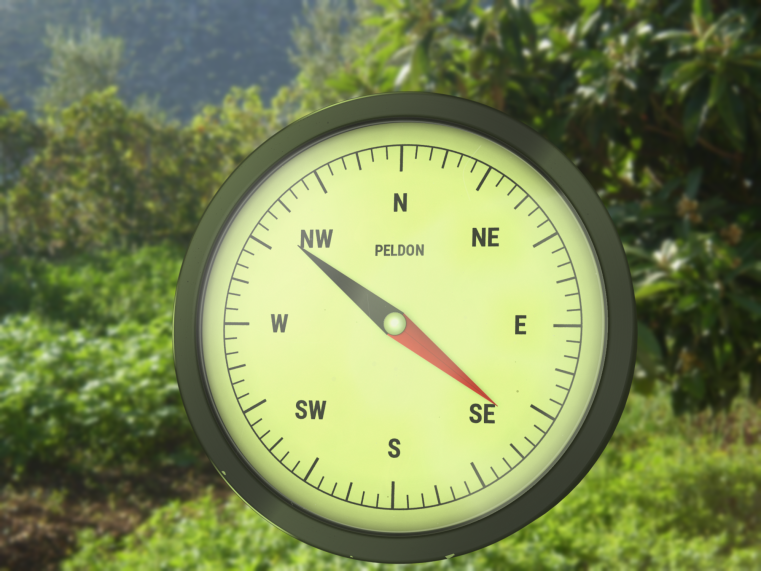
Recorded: 127.5,°
